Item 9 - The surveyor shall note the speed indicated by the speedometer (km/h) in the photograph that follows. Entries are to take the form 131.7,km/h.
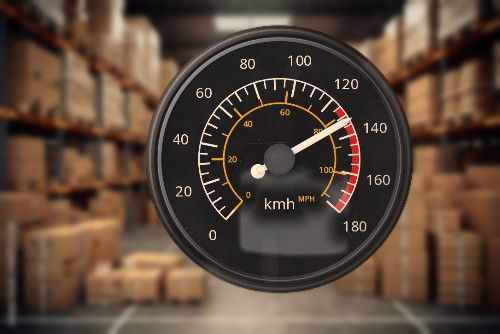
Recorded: 132.5,km/h
